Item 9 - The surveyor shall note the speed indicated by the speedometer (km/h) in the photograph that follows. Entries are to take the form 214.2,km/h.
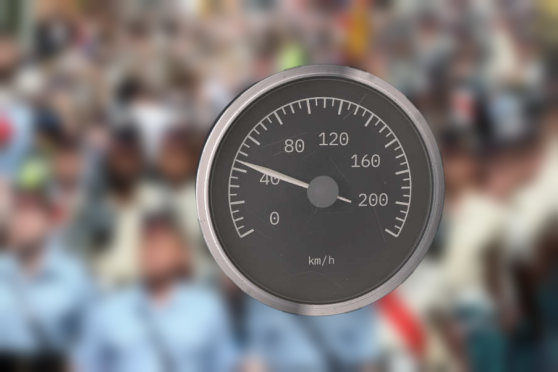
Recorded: 45,km/h
